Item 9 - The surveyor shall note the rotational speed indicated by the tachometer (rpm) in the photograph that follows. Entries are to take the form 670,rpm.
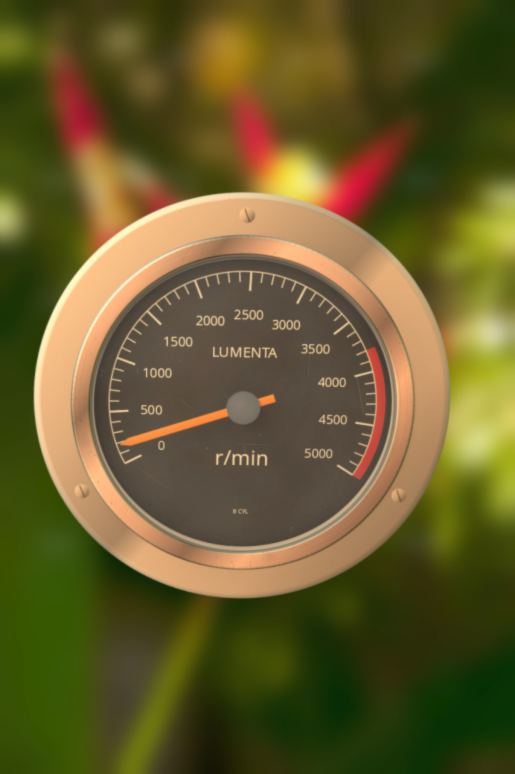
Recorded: 200,rpm
